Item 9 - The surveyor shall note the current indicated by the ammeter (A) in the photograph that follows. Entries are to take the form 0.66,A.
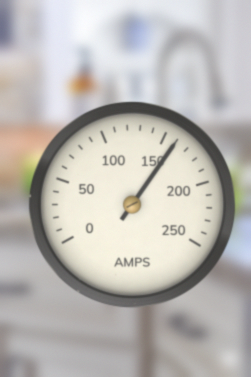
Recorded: 160,A
